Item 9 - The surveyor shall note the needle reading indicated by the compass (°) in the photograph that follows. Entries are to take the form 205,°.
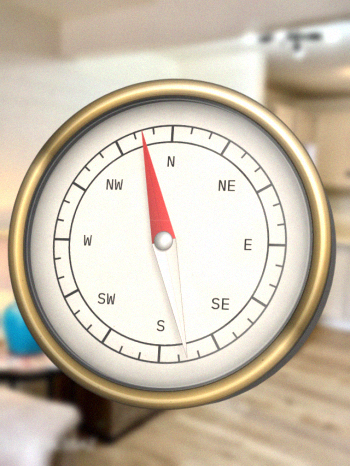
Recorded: 345,°
